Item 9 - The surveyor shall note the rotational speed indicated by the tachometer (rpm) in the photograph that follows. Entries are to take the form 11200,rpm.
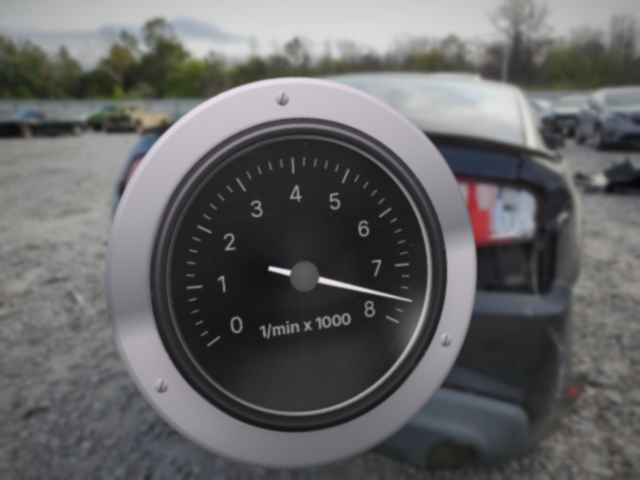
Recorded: 7600,rpm
